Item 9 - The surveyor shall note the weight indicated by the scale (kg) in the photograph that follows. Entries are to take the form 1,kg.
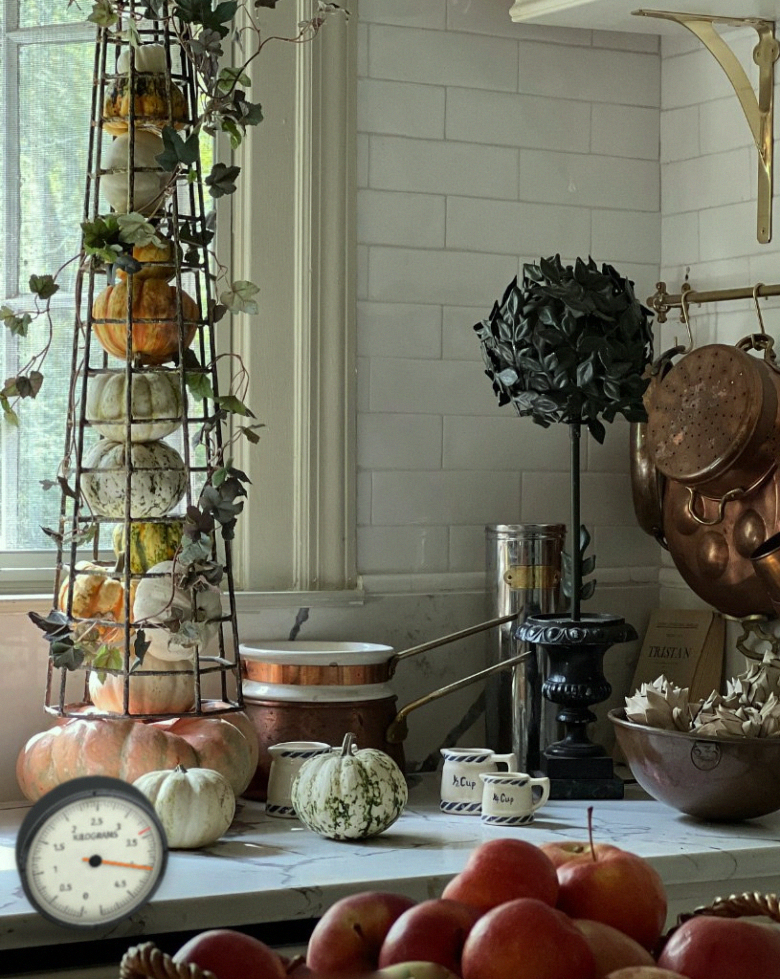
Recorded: 4,kg
